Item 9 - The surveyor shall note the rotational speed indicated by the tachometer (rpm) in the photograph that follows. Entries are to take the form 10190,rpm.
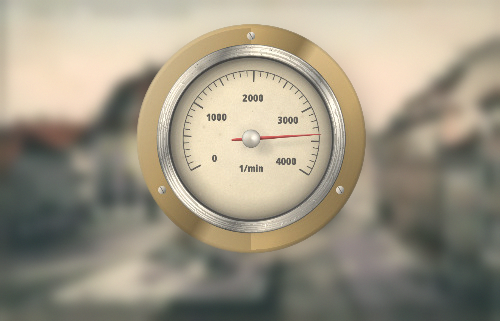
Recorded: 3400,rpm
